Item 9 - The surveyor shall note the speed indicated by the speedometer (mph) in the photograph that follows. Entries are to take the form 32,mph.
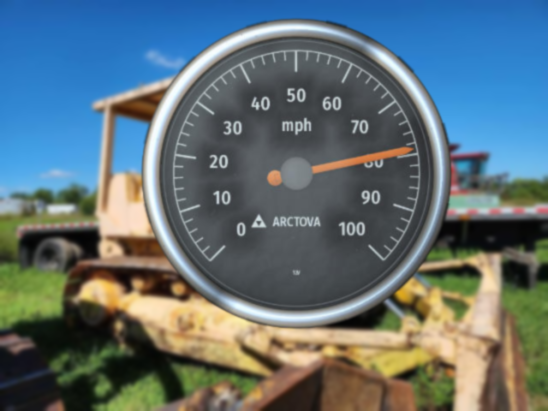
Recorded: 79,mph
